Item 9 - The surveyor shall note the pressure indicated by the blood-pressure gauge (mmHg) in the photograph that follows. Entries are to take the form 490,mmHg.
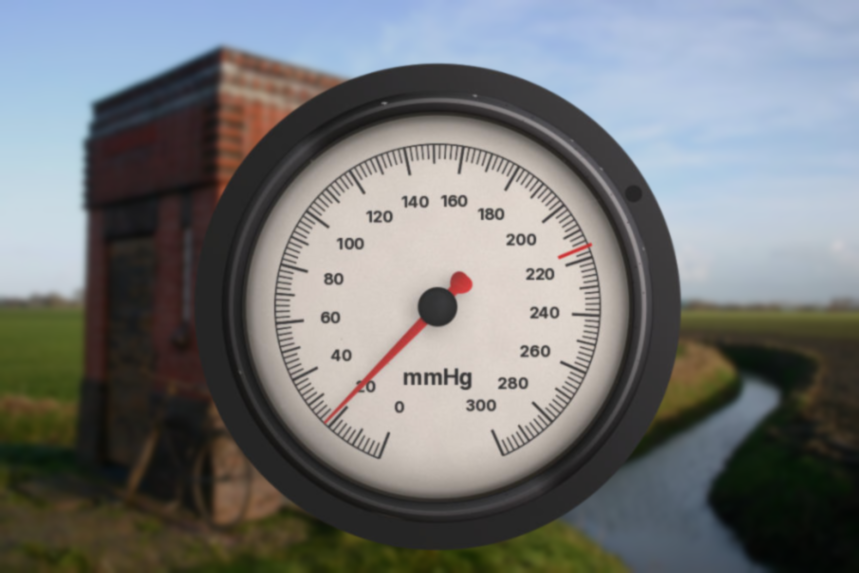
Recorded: 22,mmHg
